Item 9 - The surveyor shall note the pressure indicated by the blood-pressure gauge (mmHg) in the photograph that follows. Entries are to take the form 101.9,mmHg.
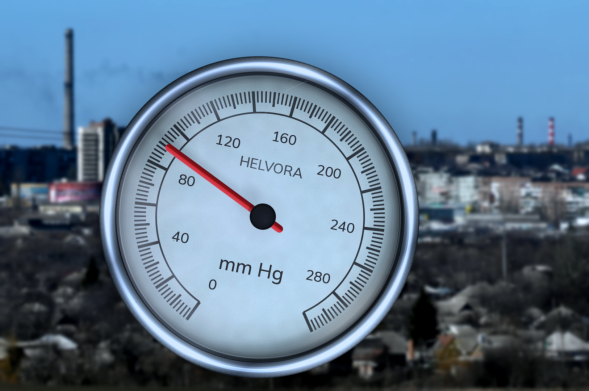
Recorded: 90,mmHg
